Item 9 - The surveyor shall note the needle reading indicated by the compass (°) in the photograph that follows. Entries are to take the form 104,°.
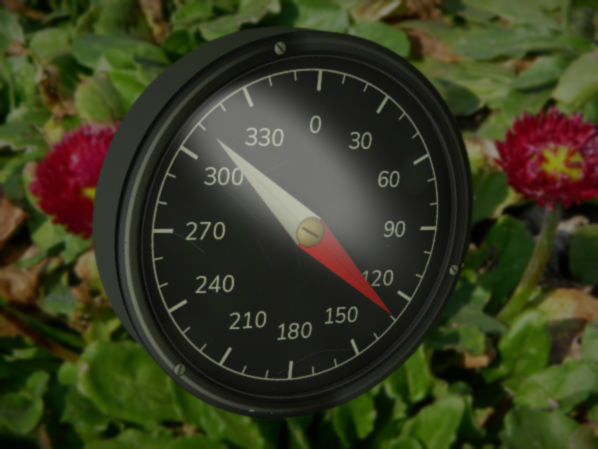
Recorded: 130,°
